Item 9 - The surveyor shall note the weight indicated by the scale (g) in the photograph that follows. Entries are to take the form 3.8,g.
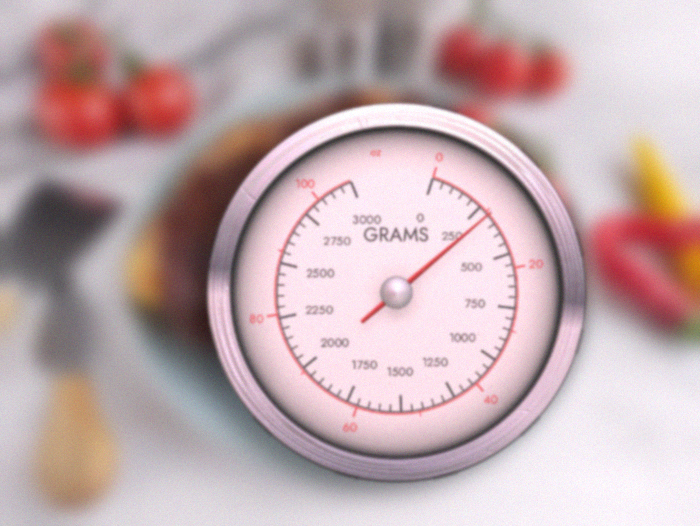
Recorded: 300,g
